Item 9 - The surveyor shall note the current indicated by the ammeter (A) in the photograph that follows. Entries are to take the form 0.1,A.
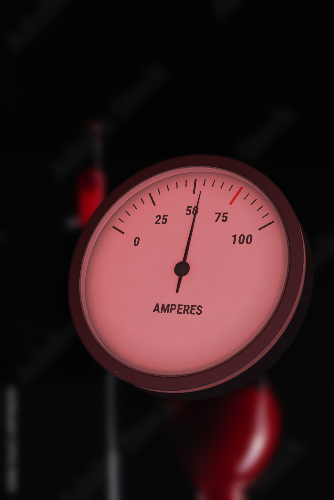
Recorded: 55,A
